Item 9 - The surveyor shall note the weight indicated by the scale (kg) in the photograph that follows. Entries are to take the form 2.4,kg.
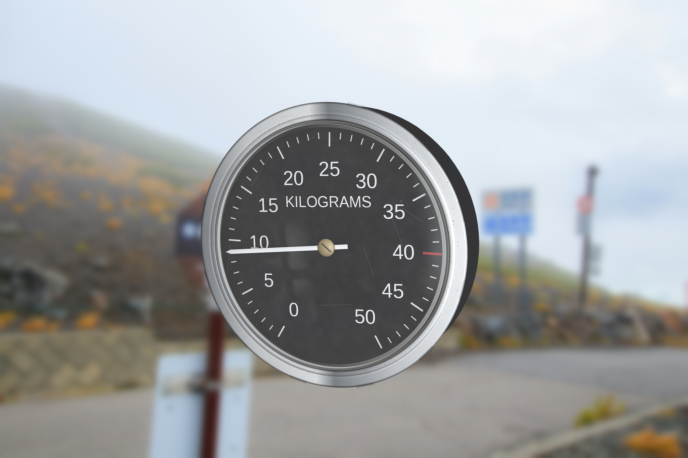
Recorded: 9,kg
